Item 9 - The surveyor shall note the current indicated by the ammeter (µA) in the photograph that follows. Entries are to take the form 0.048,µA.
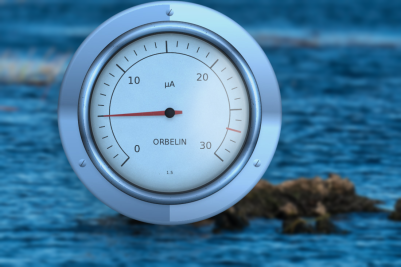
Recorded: 5,µA
